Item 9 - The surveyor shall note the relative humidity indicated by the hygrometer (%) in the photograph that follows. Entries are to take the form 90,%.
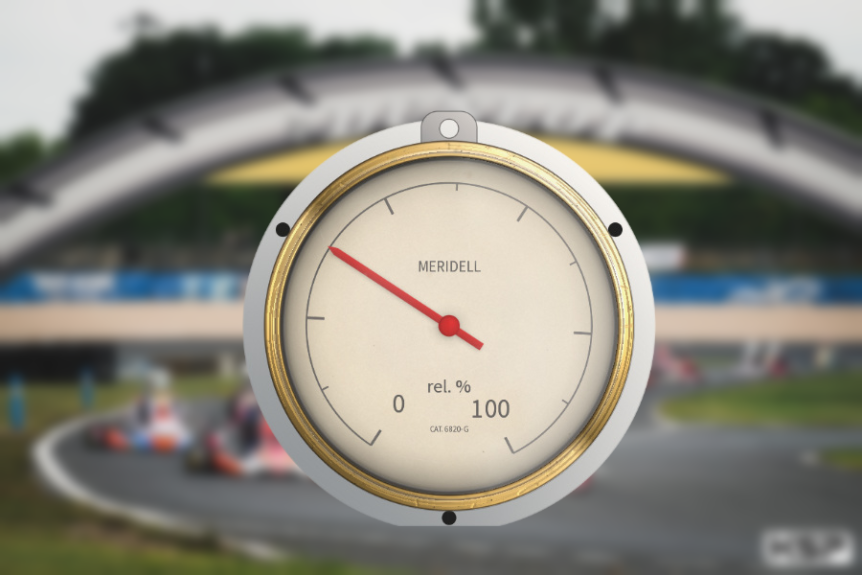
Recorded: 30,%
